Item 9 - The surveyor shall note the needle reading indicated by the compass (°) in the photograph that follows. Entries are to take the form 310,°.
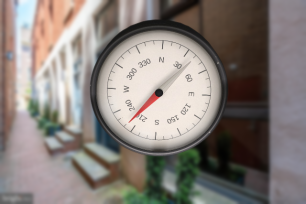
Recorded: 220,°
